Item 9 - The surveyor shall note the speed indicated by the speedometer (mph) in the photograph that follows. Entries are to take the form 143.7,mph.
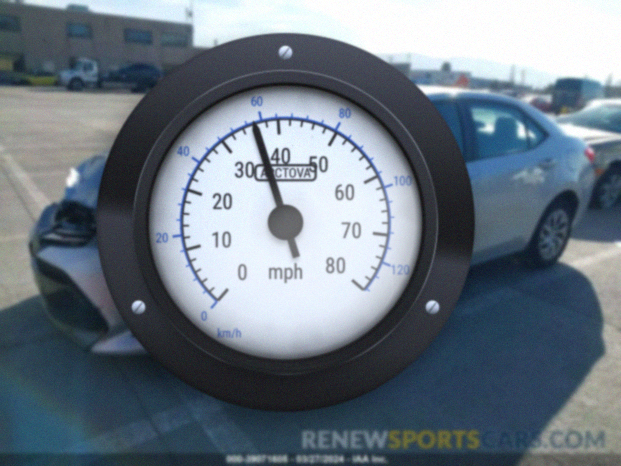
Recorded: 36,mph
